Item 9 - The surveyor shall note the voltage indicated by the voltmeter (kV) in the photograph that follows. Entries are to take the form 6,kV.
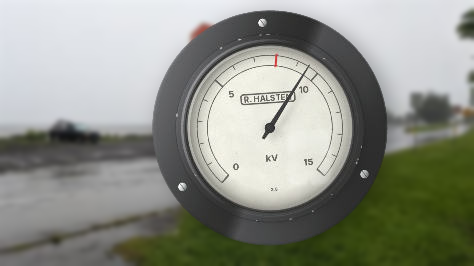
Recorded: 9.5,kV
